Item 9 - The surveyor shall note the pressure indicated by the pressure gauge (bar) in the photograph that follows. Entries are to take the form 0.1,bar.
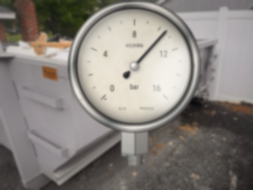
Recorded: 10.5,bar
